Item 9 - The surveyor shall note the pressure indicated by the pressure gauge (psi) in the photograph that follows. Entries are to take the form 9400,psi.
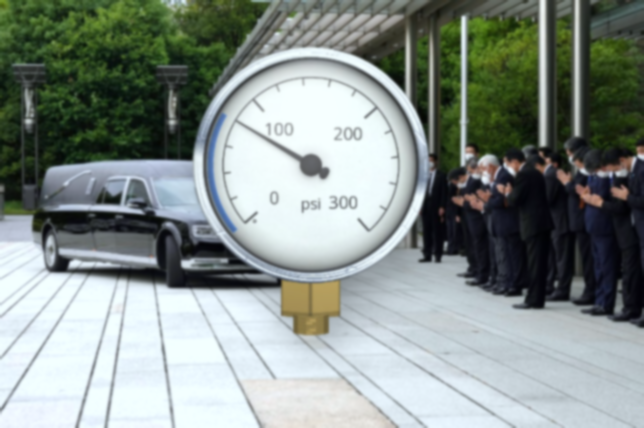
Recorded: 80,psi
